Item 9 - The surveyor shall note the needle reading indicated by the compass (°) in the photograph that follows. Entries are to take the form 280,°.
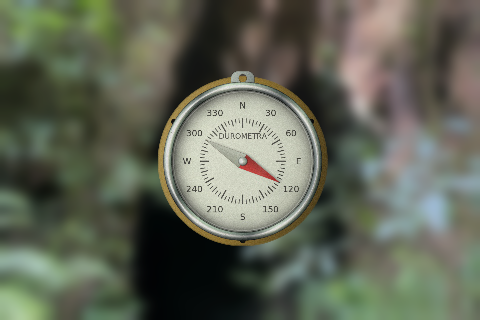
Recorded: 120,°
